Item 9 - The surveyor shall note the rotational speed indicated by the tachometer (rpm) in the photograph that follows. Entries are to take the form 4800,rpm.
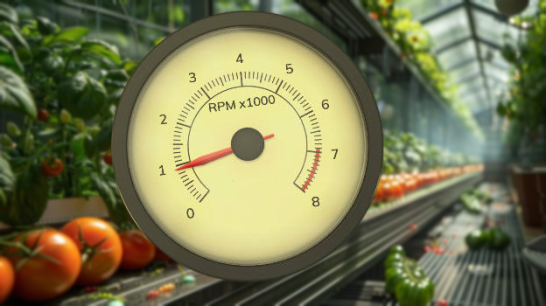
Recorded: 900,rpm
